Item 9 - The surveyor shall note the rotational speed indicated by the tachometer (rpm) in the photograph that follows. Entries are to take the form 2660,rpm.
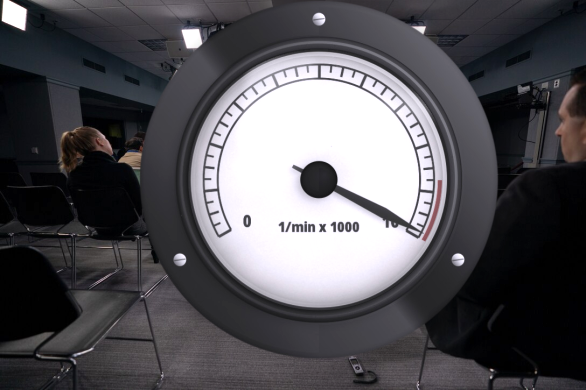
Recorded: 9875,rpm
